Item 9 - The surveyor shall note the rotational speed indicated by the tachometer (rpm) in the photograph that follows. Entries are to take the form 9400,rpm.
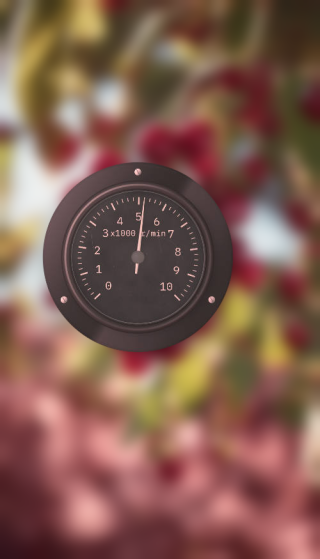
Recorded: 5200,rpm
